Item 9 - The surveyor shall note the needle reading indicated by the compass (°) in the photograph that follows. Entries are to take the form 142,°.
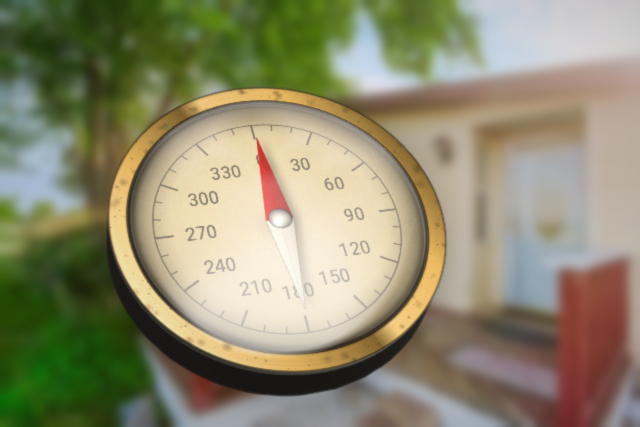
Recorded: 0,°
